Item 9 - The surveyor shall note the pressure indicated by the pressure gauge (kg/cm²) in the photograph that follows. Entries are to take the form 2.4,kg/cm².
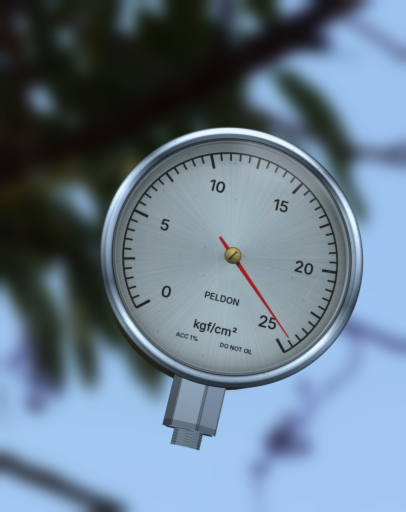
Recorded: 24.5,kg/cm²
